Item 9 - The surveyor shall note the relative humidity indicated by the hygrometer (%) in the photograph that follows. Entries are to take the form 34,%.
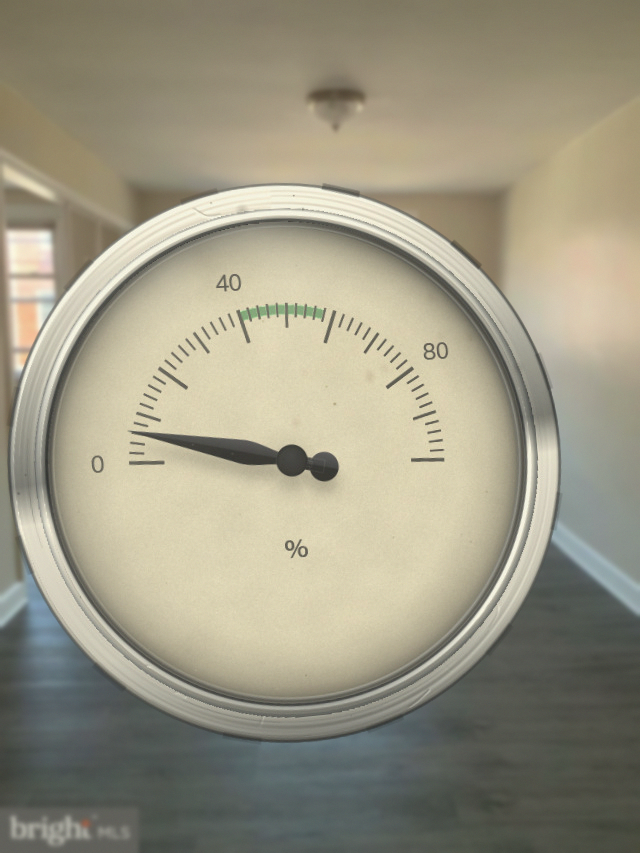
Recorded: 6,%
